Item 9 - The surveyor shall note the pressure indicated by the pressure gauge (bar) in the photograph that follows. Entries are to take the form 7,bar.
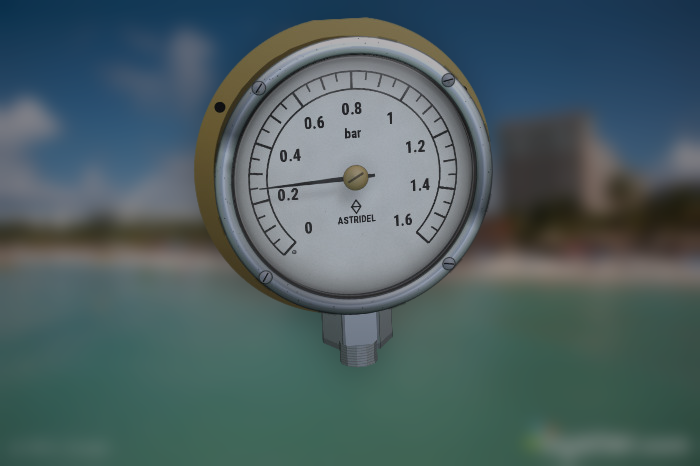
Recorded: 0.25,bar
